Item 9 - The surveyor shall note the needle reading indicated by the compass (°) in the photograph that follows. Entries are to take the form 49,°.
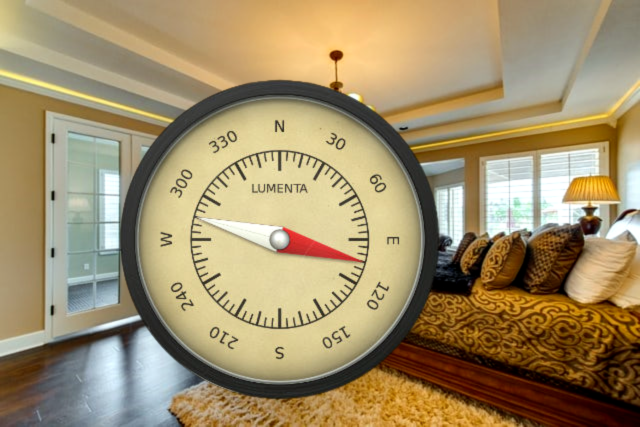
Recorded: 105,°
